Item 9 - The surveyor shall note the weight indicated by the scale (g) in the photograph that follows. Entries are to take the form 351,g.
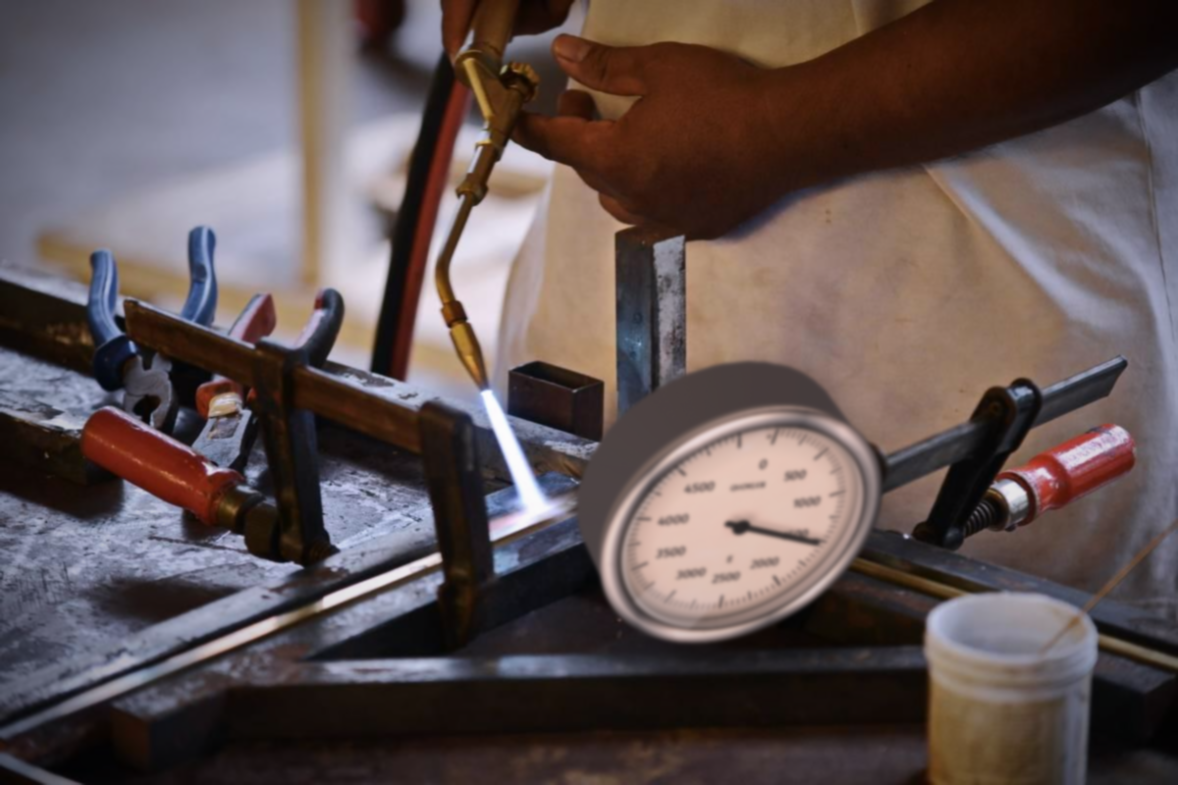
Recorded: 1500,g
